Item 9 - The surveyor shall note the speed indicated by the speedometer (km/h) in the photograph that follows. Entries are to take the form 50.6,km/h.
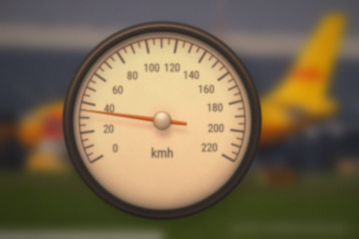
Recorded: 35,km/h
